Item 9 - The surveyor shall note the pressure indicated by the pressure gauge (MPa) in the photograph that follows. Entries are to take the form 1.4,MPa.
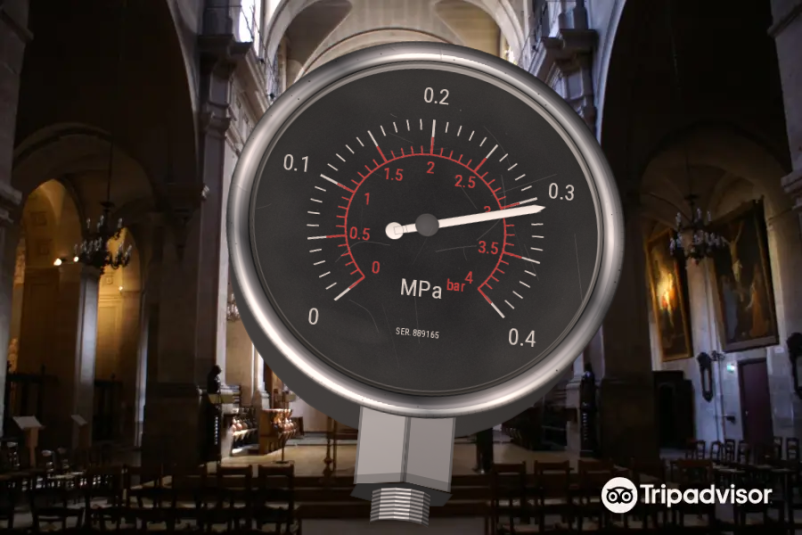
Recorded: 0.31,MPa
